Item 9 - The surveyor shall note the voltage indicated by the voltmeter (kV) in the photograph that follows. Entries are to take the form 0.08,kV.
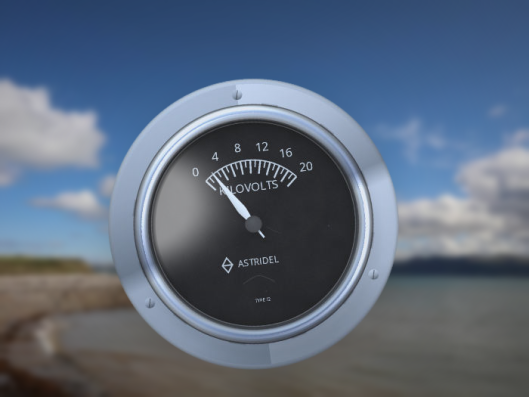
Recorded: 2,kV
